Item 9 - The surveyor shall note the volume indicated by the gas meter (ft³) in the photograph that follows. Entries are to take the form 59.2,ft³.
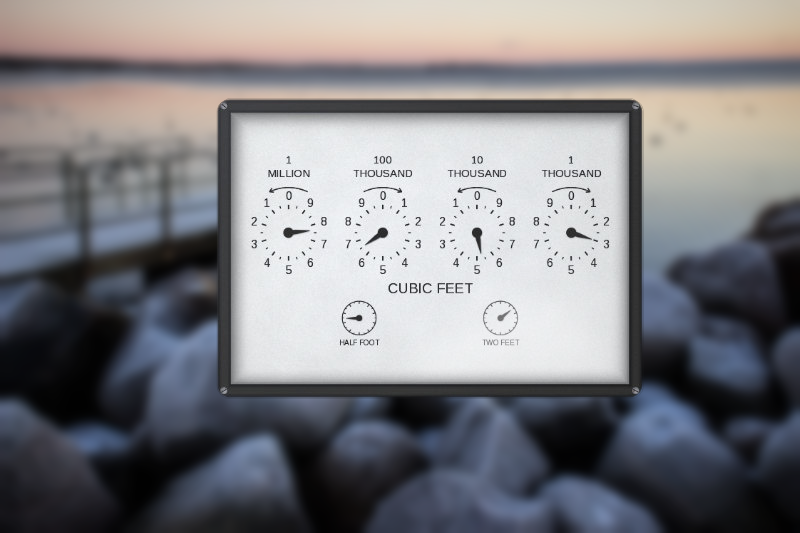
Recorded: 765300,ft³
